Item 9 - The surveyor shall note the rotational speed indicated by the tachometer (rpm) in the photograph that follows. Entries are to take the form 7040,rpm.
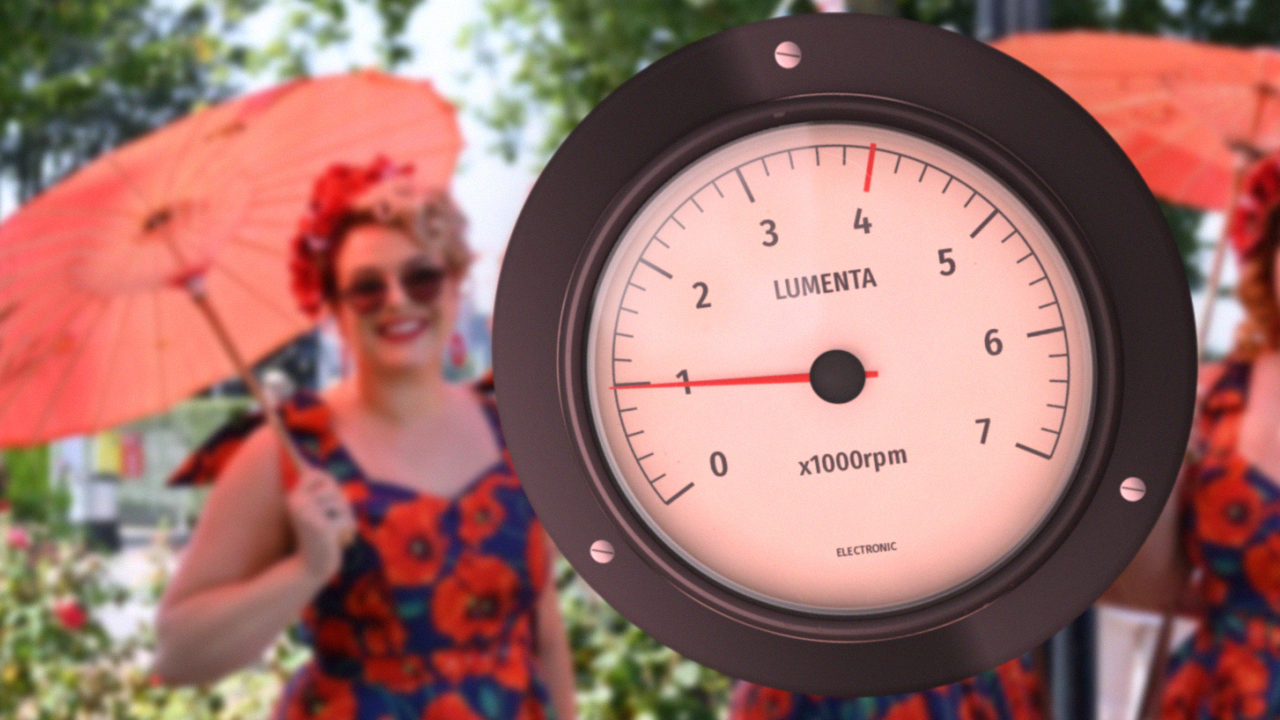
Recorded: 1000,rpm
